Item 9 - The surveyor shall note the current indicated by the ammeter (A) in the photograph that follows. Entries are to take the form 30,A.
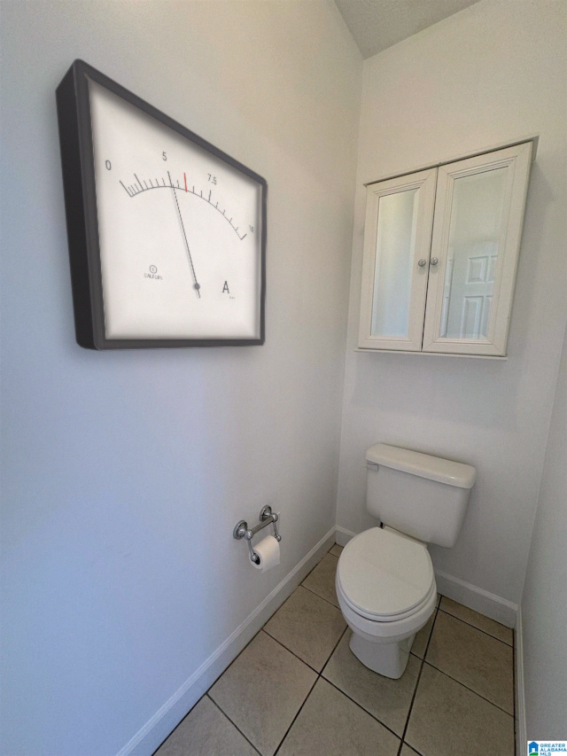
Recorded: 5,A
